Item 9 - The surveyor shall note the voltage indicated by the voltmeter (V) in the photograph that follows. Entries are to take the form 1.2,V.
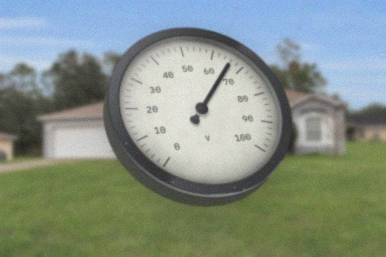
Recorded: 66,V
